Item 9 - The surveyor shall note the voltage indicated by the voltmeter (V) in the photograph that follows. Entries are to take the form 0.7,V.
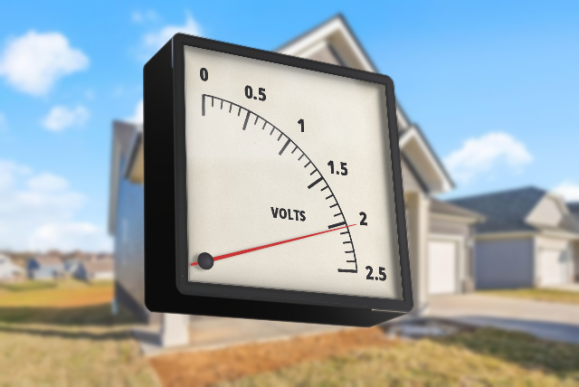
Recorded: 2.05,V
